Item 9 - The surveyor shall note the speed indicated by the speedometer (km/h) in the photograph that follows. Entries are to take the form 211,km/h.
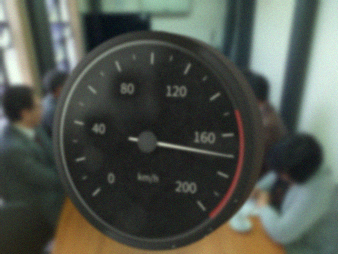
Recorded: 170,km/h
